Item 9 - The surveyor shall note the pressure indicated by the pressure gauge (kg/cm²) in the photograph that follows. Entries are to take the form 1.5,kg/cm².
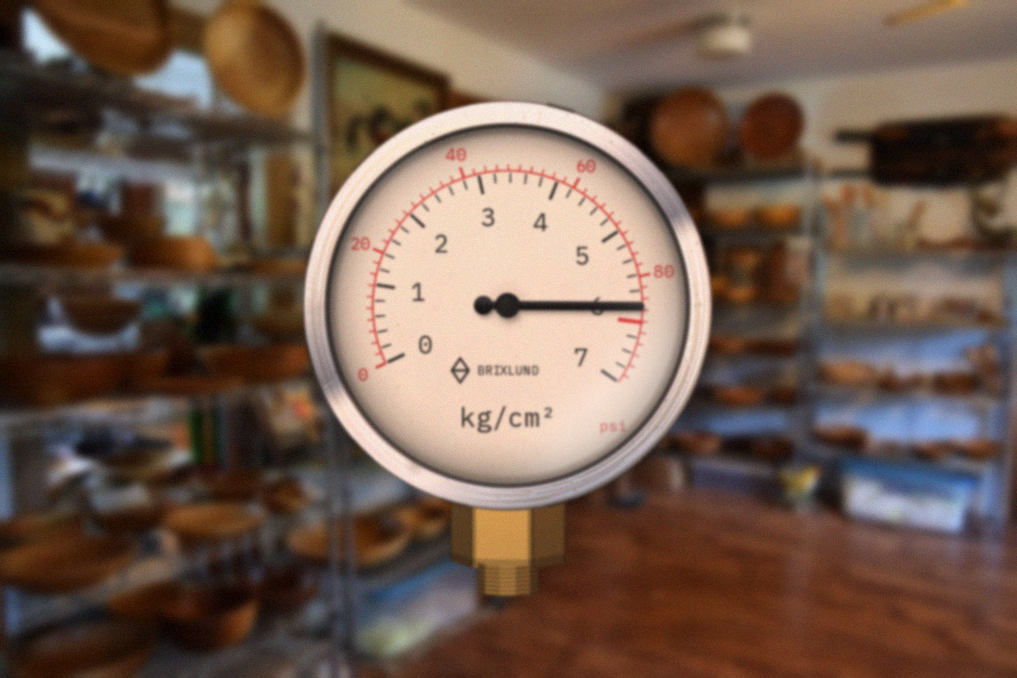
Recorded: 6,kg/cm²
